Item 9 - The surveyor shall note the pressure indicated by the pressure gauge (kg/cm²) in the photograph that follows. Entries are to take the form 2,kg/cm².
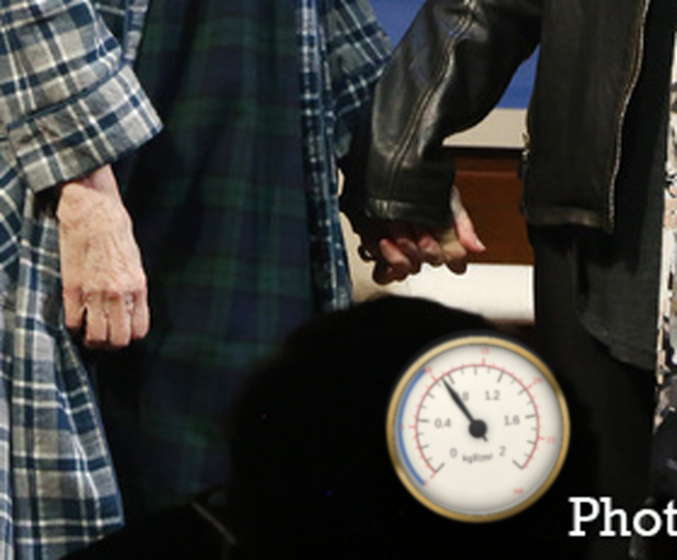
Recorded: 0.75,kg/cm²
